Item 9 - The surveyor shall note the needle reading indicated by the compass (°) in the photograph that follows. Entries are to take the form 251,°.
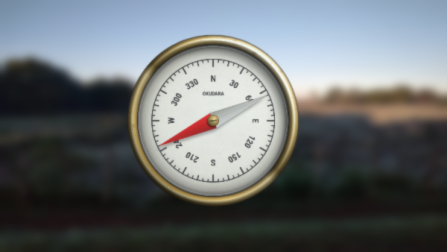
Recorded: 245,°
